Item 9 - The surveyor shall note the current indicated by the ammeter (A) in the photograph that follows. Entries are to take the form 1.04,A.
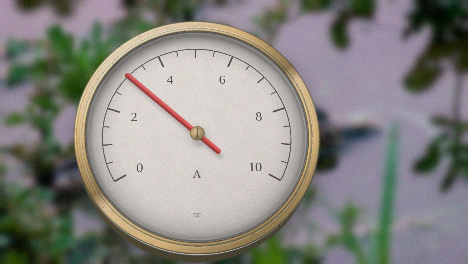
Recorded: 3,A
